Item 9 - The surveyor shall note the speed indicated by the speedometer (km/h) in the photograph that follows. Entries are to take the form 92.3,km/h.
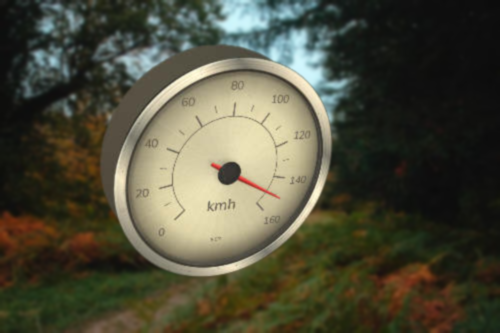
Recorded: 150,km/h
